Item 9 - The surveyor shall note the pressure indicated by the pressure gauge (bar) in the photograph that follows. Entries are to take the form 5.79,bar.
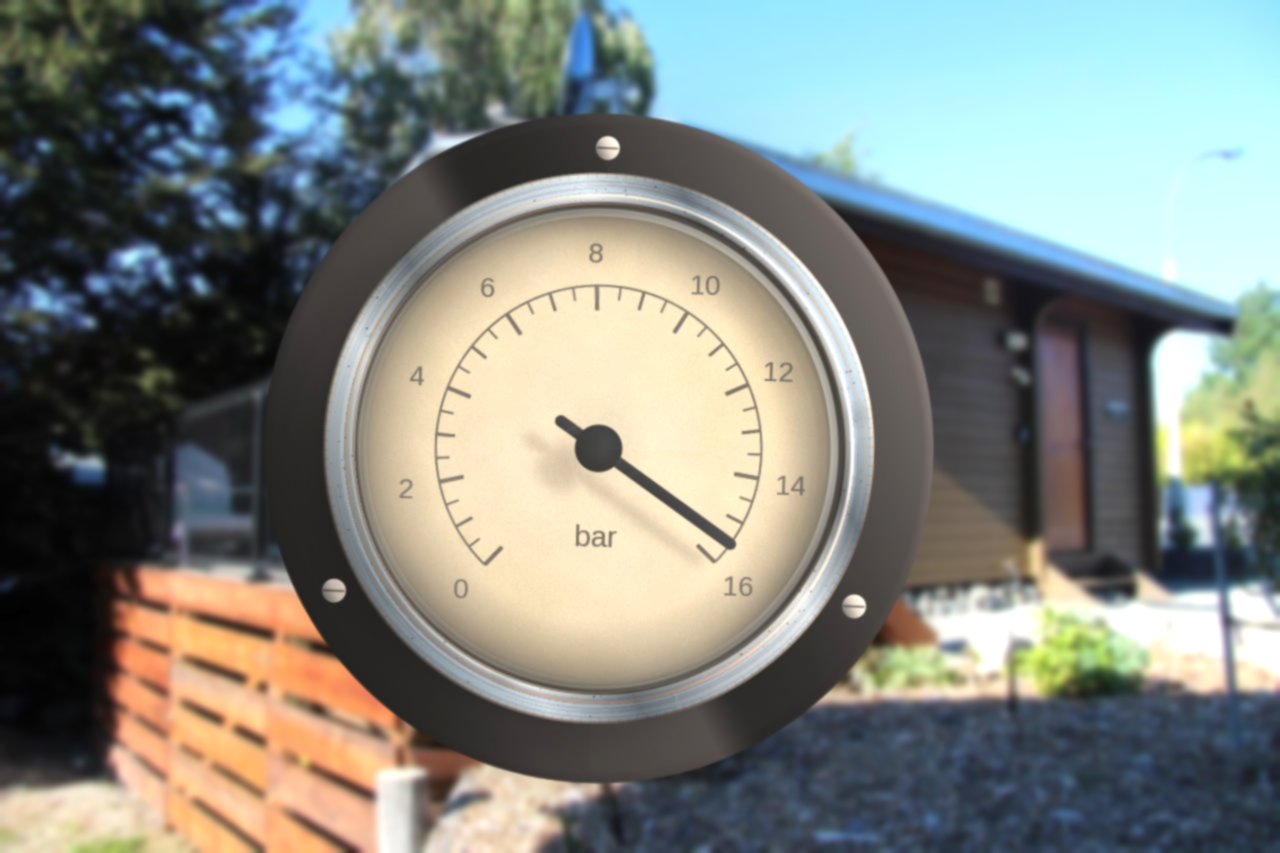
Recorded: 15.5,bar
